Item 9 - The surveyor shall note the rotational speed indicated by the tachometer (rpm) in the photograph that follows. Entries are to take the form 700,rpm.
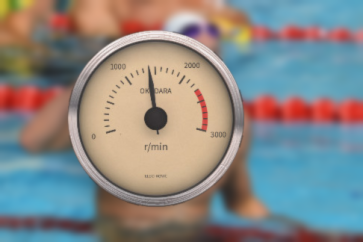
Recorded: 1400,rpm
